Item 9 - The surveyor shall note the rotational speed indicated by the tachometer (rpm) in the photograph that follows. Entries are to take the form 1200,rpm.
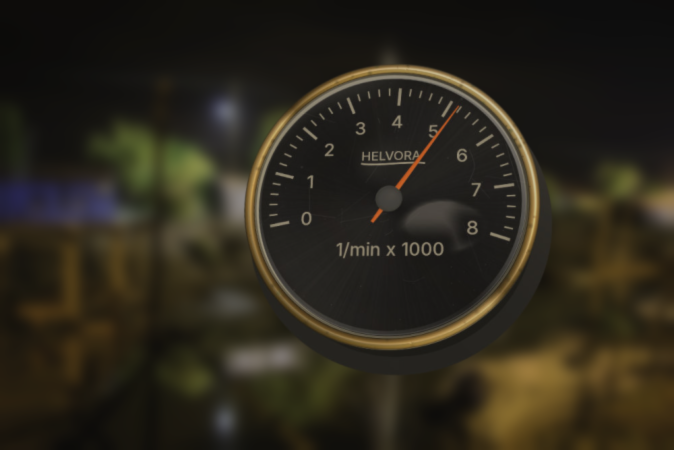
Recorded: 5200,rpm
